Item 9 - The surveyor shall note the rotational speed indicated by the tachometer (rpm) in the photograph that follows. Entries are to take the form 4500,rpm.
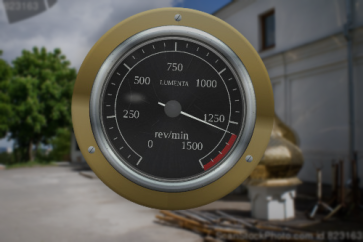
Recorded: 1300,rpm
